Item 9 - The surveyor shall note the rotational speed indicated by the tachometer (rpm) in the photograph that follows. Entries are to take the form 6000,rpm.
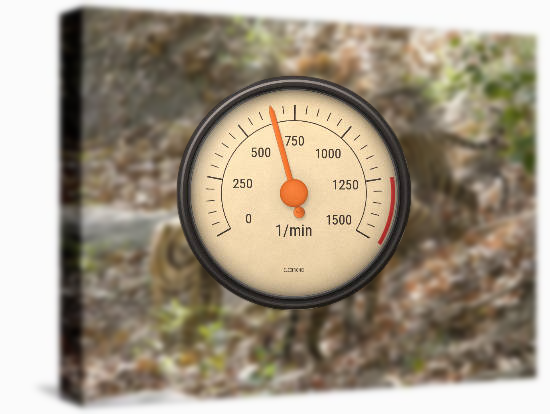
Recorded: 650,rpm
